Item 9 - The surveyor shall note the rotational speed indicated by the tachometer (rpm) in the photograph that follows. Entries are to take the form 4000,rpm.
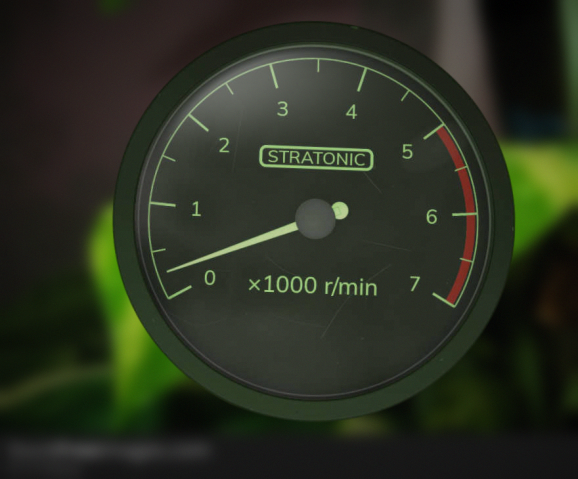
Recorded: 250,rpm
